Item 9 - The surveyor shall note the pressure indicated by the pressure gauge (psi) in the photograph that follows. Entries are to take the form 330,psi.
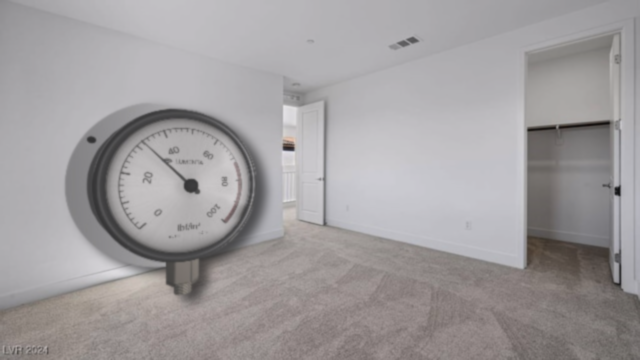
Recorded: 32,psi
